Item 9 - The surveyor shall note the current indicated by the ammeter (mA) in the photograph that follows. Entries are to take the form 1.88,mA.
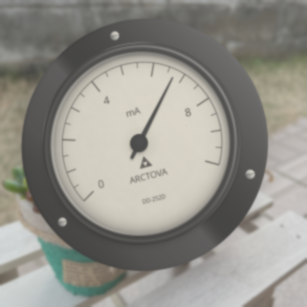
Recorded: 6.75,mA
